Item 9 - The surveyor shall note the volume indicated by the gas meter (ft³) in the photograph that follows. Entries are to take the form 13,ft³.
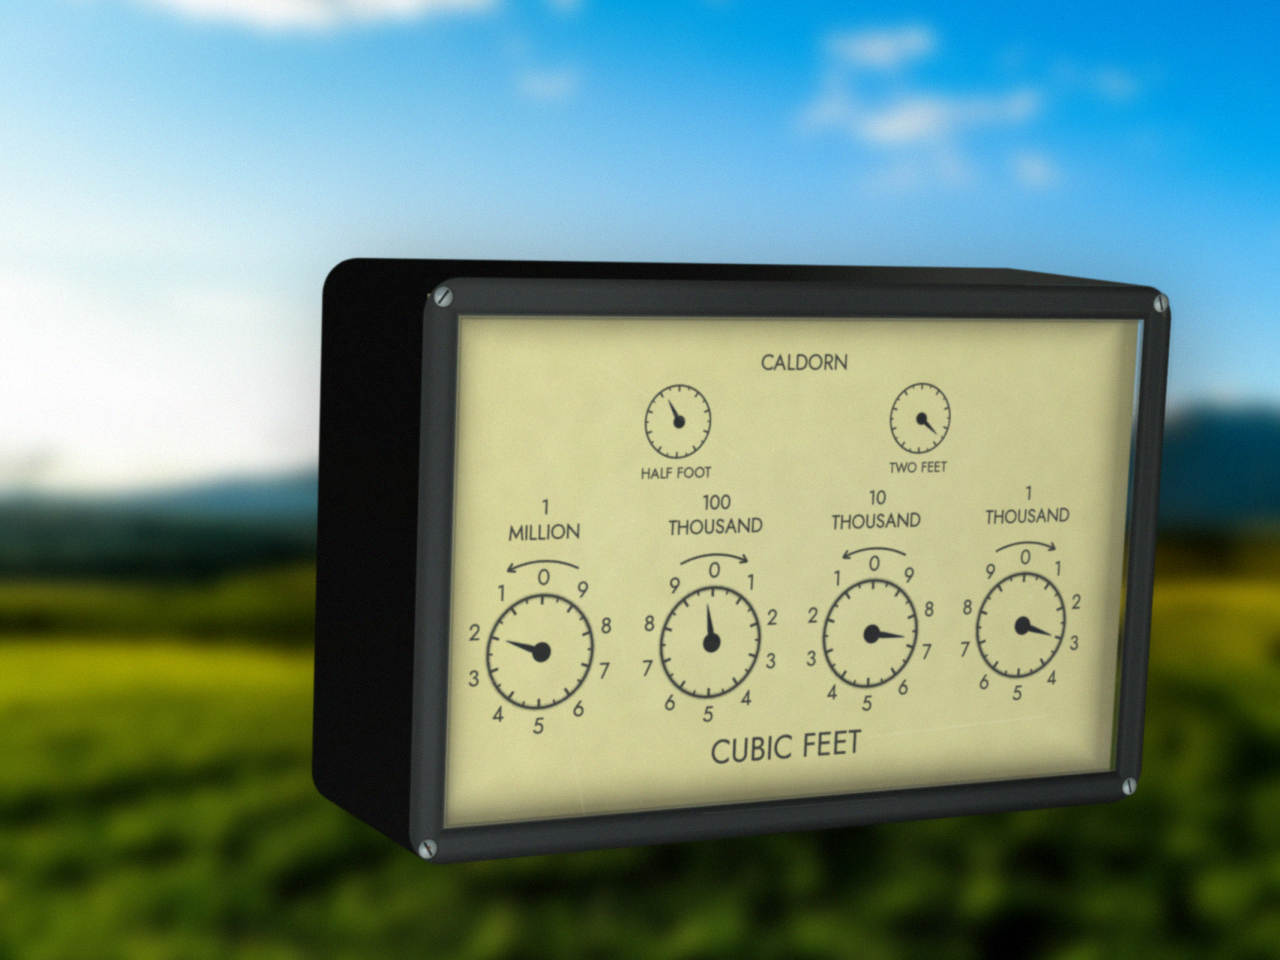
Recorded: 197300,ft³
